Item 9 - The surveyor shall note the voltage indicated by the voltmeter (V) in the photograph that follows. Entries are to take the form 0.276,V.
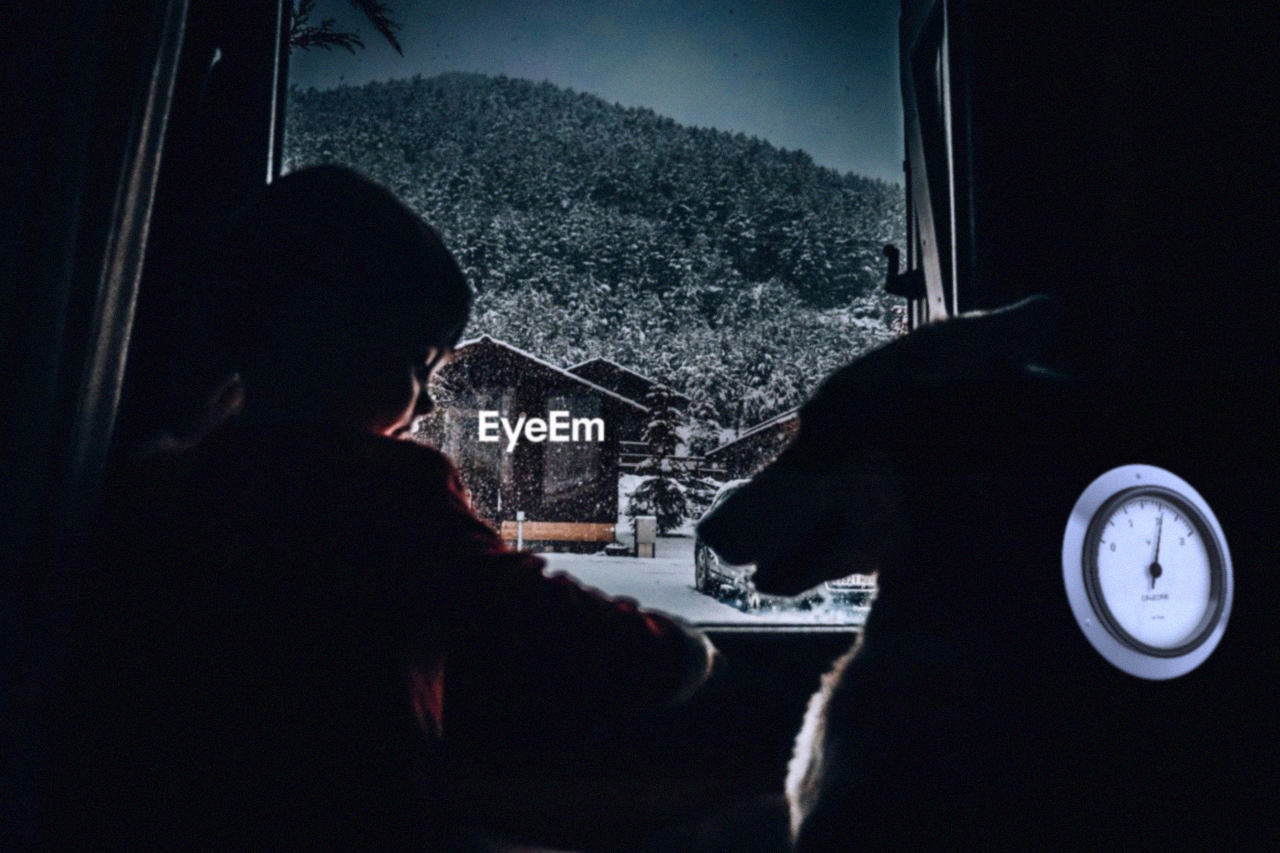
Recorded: 2,V
